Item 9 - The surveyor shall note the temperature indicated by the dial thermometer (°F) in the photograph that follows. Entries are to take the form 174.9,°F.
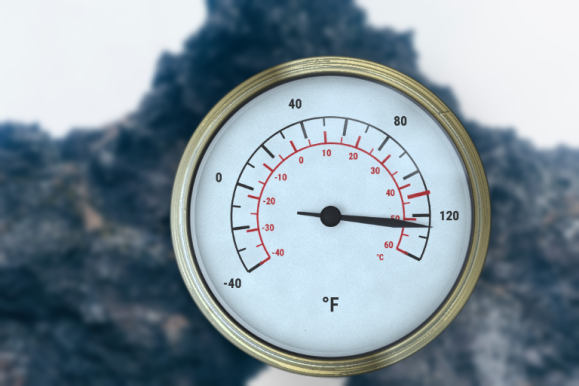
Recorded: 125,°F
